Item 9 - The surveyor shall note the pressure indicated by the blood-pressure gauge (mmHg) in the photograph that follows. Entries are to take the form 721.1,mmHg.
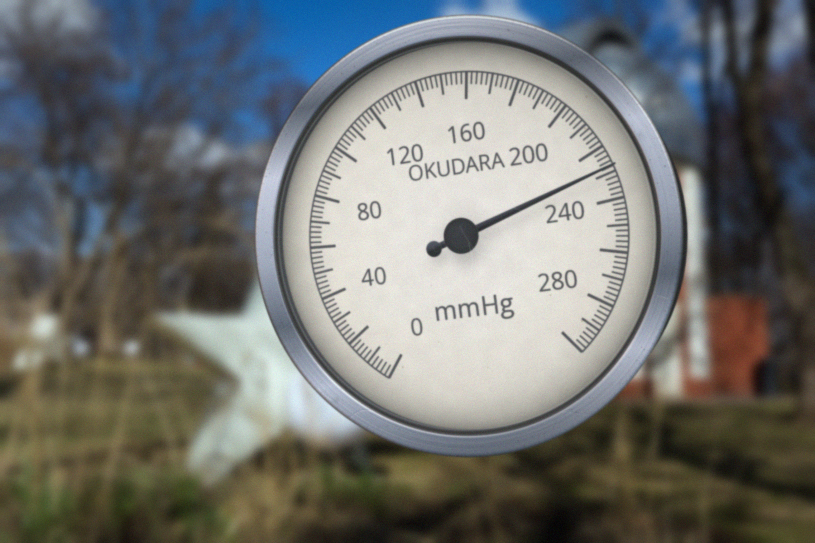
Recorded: 228,mmHg
